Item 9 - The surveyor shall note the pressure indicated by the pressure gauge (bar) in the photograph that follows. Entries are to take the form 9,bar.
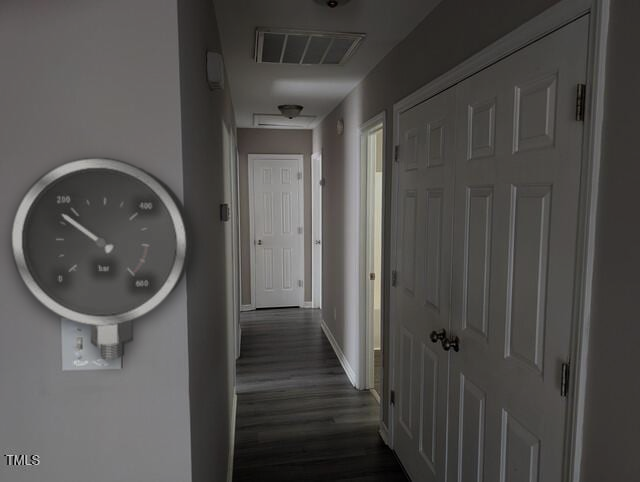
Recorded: 175,bar
